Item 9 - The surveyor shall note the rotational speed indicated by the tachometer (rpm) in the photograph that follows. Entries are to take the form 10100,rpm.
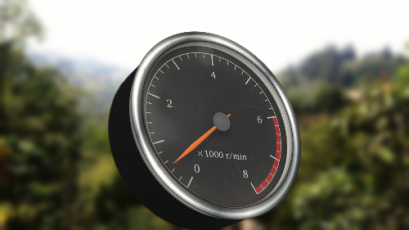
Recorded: 500,rpm
